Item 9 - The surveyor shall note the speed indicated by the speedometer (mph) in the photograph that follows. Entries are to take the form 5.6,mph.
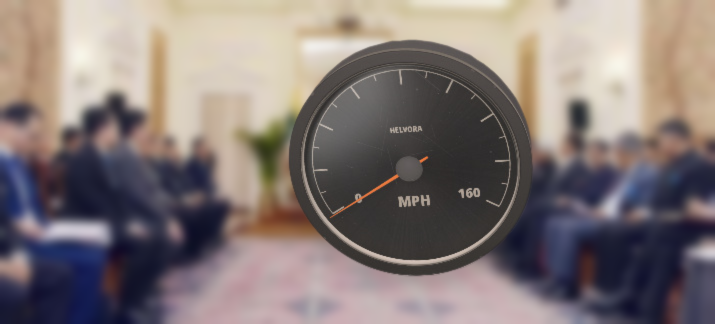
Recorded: 0,mph
